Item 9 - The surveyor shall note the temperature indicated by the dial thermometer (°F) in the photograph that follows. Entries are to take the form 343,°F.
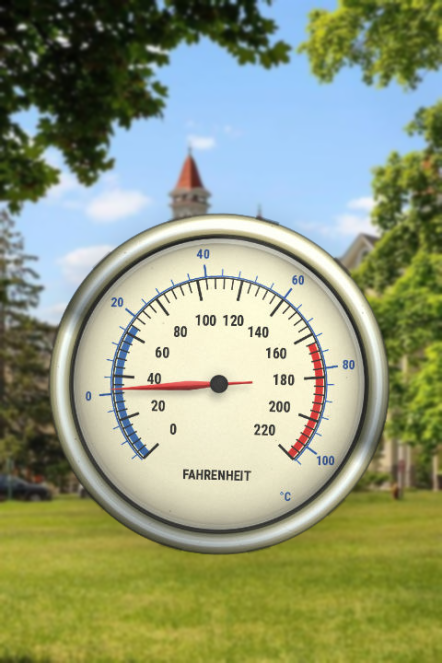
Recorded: 34,°F
